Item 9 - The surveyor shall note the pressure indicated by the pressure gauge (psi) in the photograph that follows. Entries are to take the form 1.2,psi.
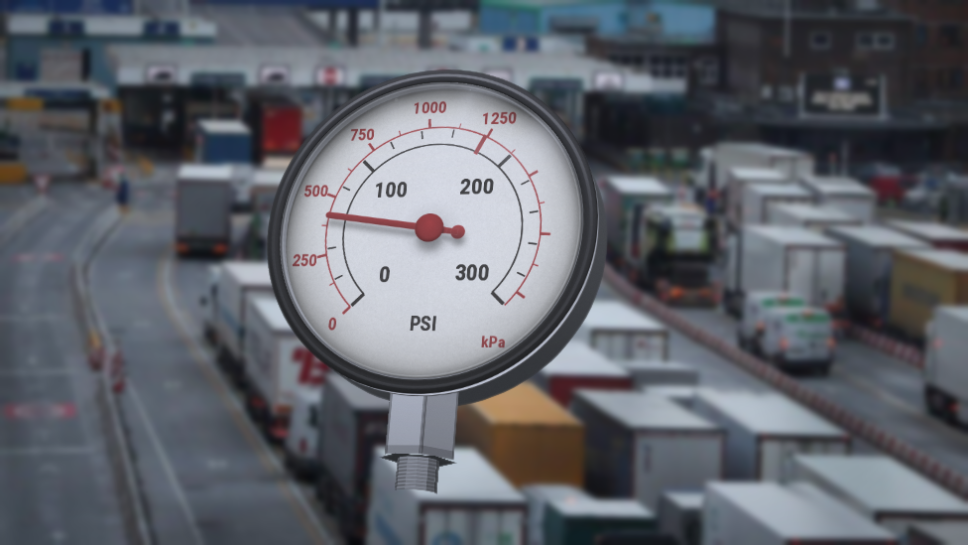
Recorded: 60,psi
